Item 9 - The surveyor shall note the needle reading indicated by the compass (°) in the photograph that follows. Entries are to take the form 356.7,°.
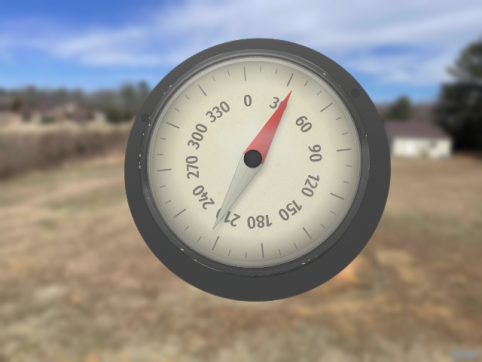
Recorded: 35,°
